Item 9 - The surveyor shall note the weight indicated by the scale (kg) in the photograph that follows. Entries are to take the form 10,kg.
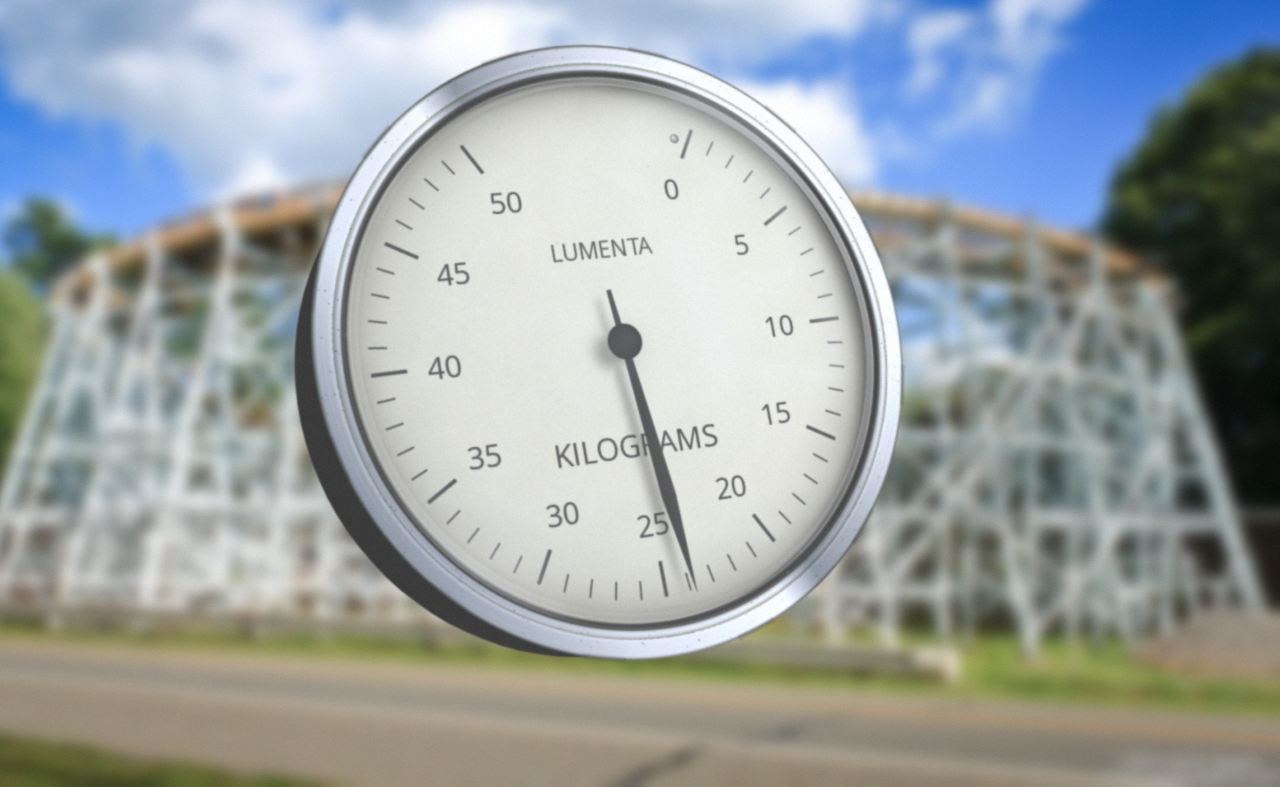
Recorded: 24,kg
